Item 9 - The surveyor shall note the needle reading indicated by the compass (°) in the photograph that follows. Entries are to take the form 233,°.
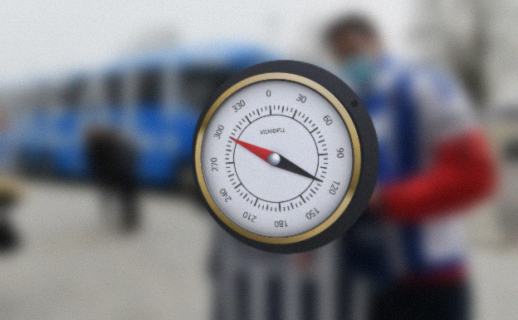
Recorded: 300,°
